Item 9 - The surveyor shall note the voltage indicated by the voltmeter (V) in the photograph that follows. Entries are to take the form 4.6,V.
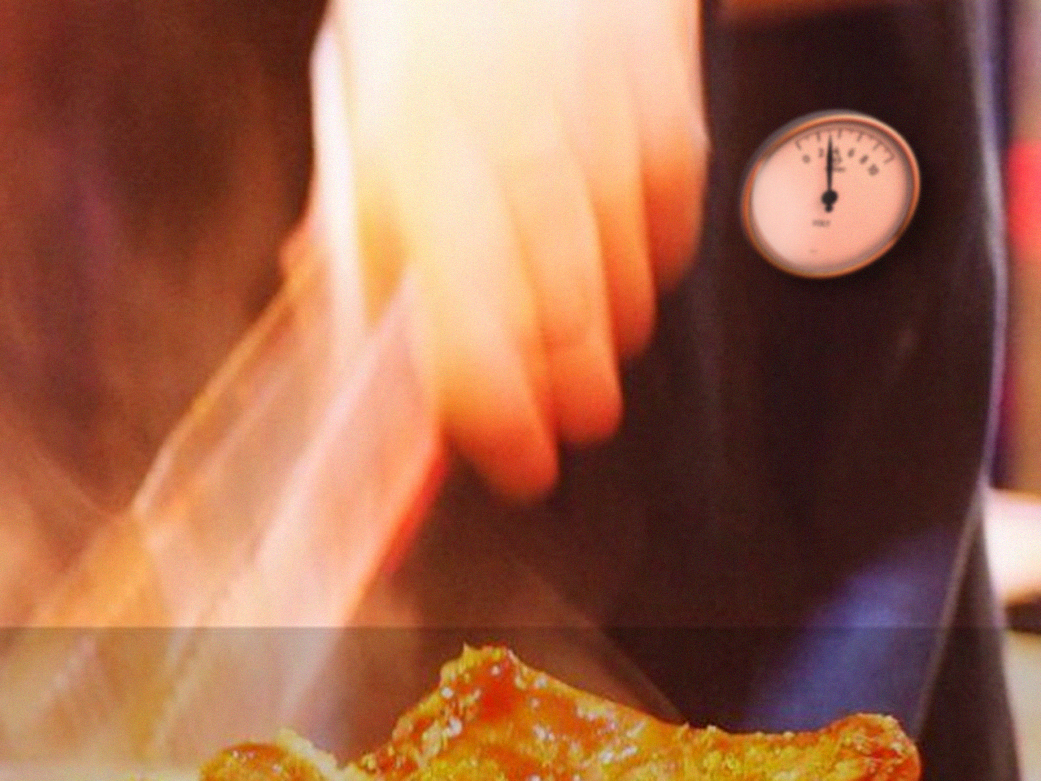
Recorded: 3,V
